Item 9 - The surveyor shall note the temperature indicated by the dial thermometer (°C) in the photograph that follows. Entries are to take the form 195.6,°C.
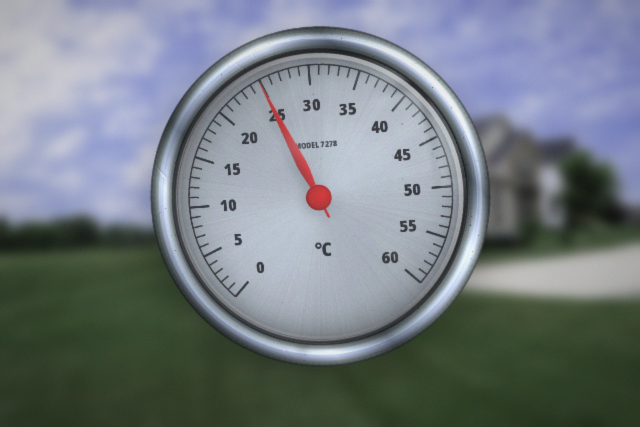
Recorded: 25,°C
